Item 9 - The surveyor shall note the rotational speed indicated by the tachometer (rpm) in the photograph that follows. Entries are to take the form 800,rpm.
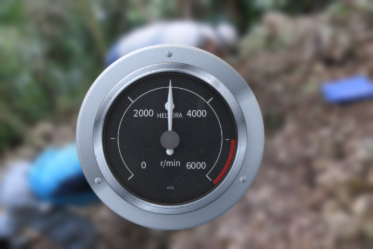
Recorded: 3000,rpm
